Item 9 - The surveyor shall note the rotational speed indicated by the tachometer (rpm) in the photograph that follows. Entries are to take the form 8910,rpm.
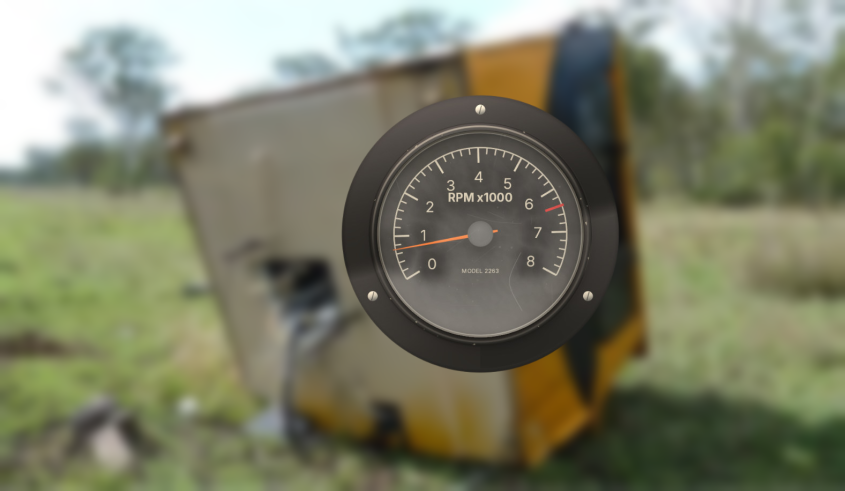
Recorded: 700,rpm
